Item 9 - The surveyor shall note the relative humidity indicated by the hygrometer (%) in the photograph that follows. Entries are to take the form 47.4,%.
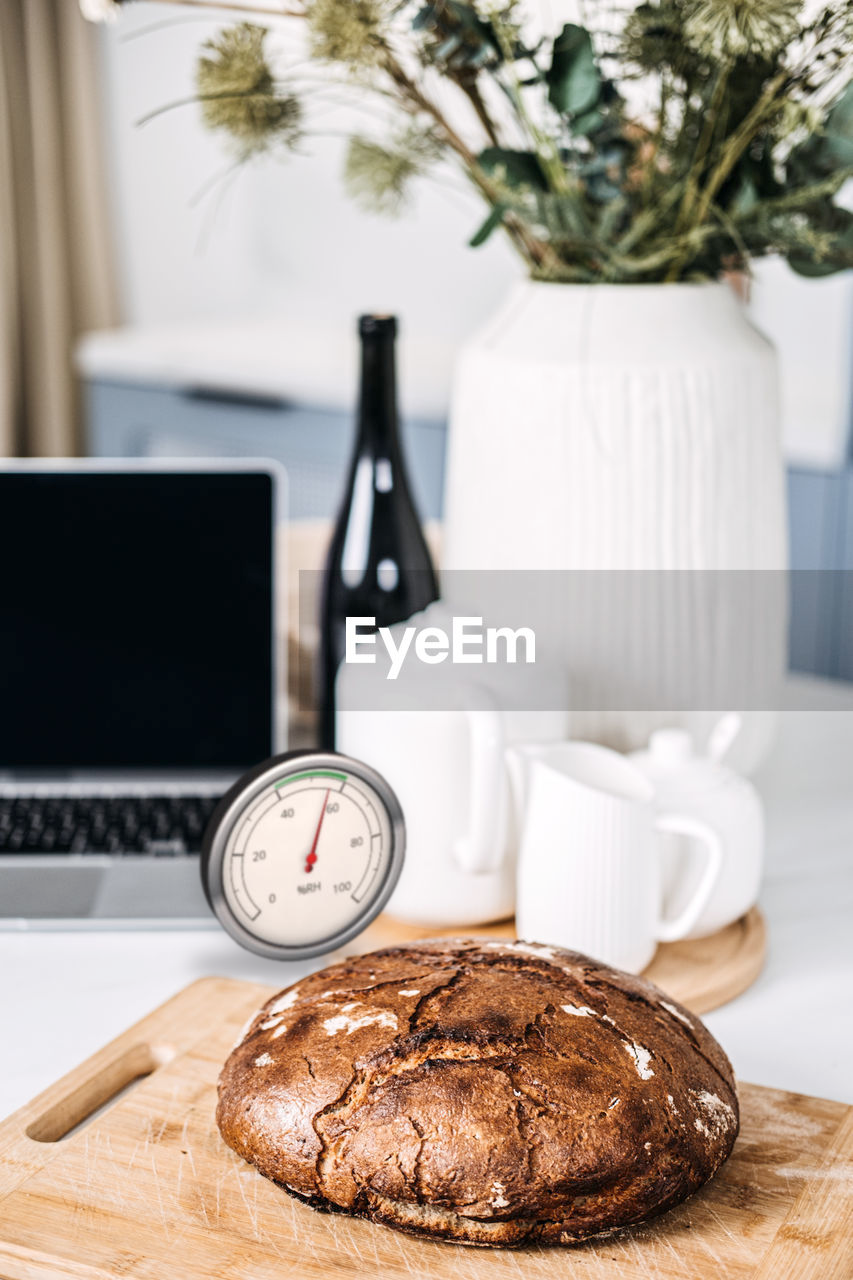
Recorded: 55,%
